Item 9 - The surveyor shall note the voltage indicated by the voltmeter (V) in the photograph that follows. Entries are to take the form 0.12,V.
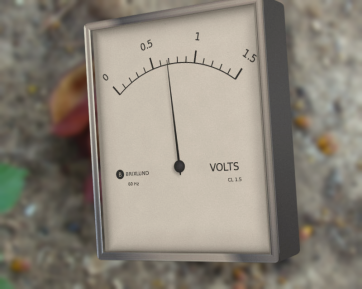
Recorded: 0.7,V
